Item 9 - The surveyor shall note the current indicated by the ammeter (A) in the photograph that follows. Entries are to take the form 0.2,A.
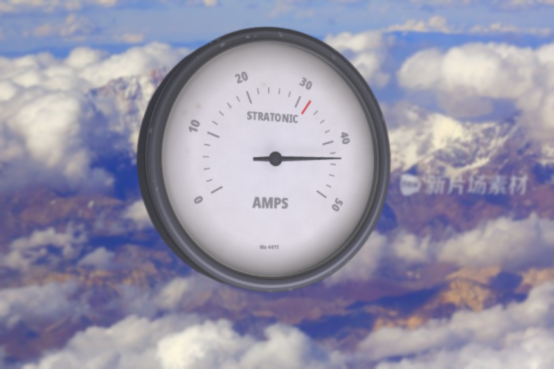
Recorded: 43,A
